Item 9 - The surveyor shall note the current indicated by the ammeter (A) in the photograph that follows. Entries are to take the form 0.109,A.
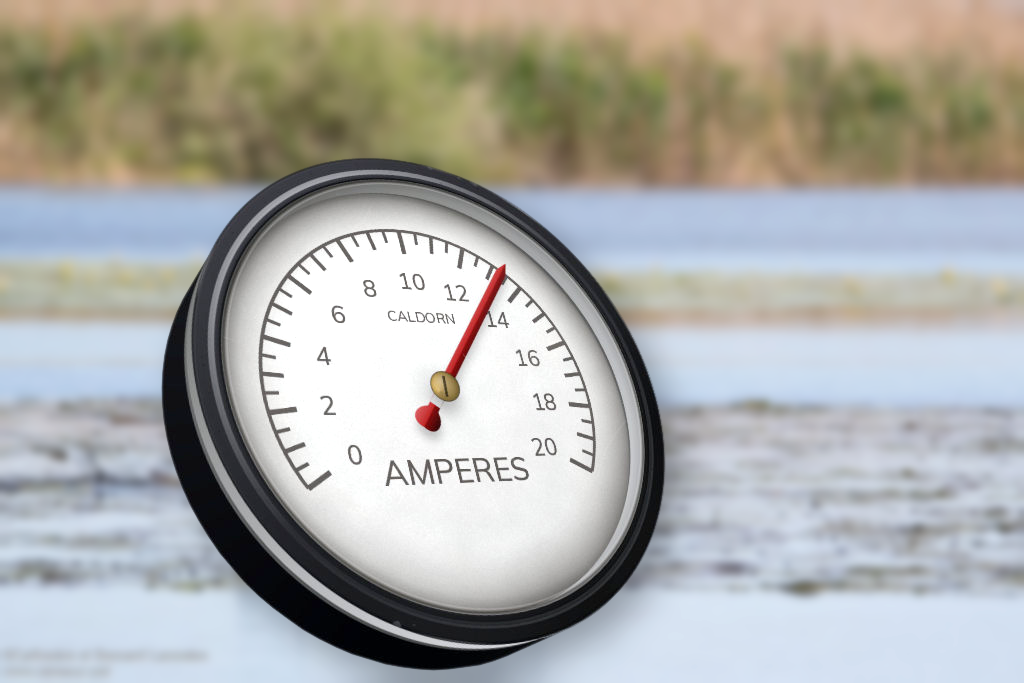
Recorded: 13.25,A
